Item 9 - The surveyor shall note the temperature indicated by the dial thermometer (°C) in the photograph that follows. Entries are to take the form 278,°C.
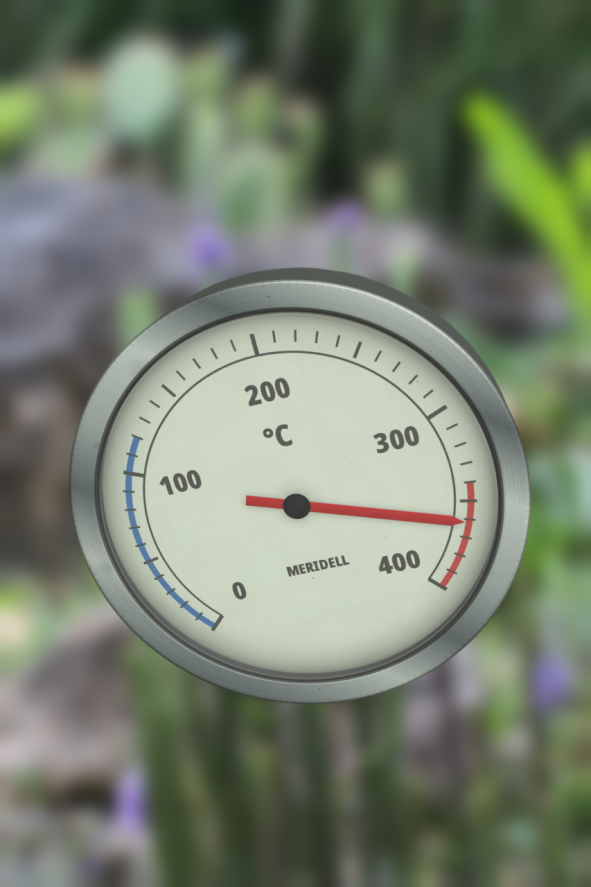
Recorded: 360,°C
